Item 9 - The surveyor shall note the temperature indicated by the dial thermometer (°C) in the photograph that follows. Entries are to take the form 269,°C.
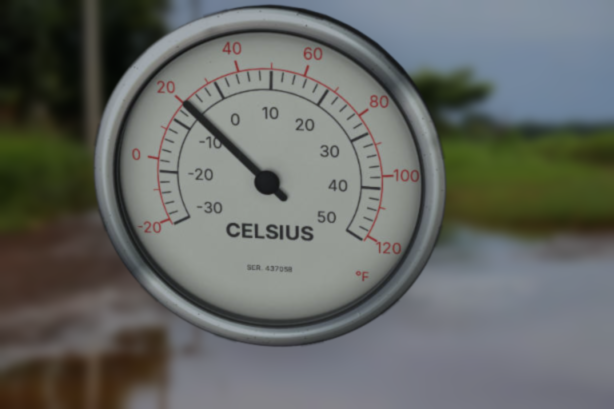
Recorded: -6,°C
